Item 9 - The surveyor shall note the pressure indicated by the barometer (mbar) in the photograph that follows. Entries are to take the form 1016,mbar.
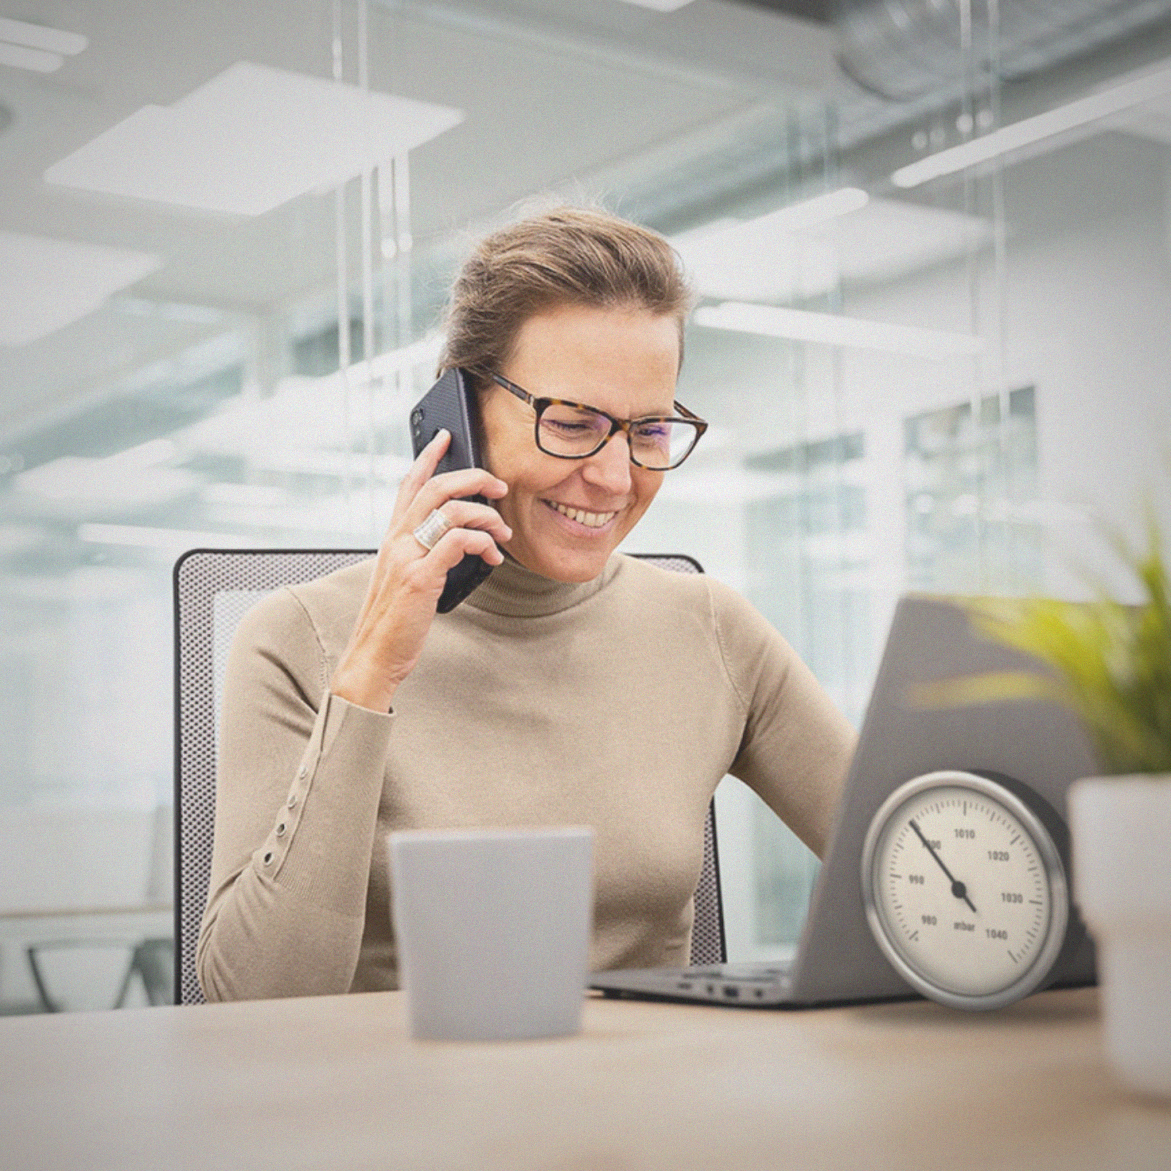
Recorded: 1000,mbar
